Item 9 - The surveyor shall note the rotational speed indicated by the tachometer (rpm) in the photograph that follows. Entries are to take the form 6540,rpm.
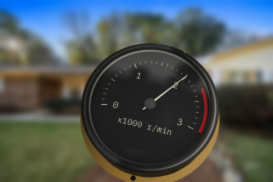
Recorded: 2000,rpm
